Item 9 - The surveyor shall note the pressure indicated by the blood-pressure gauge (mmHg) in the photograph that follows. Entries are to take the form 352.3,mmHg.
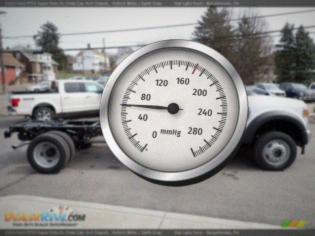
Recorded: 60,mmHg
